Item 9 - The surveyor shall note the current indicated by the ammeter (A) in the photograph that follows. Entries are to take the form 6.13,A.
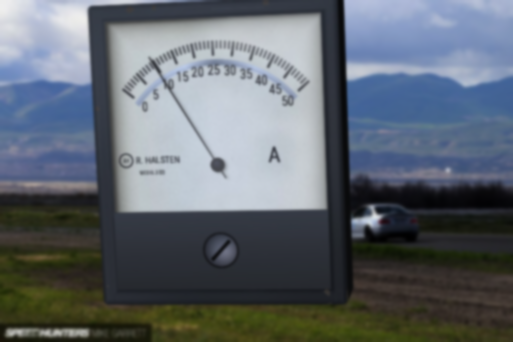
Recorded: 10,A
